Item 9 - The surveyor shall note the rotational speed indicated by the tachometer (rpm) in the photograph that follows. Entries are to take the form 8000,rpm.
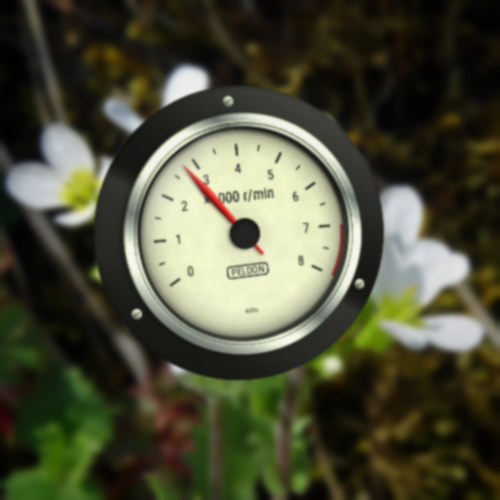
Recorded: 2750,rpm
